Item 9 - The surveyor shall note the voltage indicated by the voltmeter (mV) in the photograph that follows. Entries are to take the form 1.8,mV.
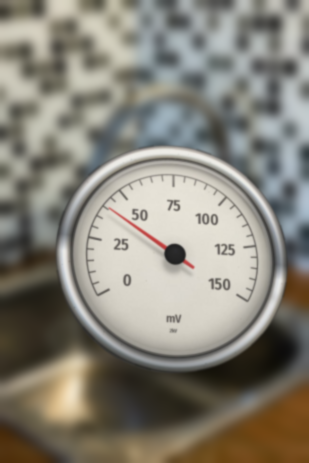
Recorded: 40,mV
